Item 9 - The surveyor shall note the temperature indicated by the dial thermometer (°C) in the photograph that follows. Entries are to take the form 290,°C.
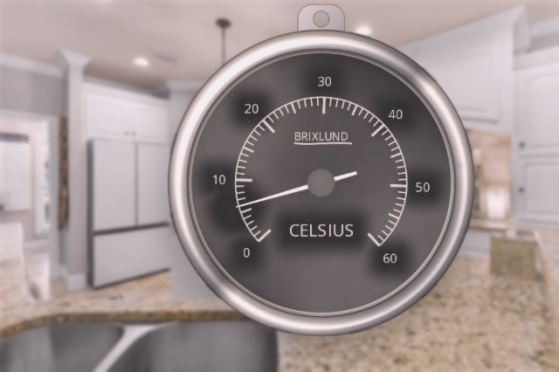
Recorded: 6,°C
